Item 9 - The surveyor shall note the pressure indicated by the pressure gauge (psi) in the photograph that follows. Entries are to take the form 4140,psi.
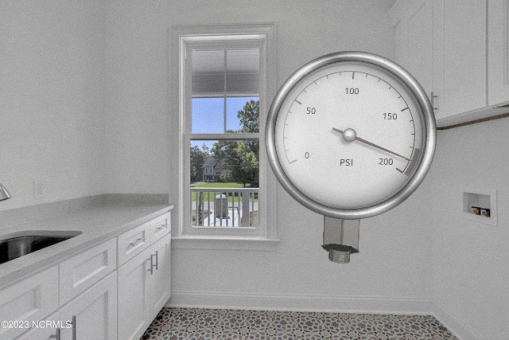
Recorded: 190,psi
